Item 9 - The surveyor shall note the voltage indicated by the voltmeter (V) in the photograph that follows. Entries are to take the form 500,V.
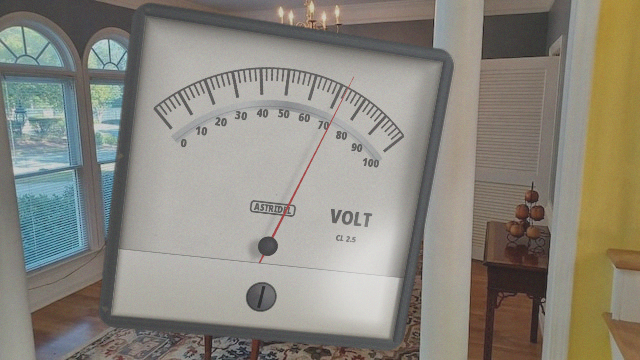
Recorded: 72,V
